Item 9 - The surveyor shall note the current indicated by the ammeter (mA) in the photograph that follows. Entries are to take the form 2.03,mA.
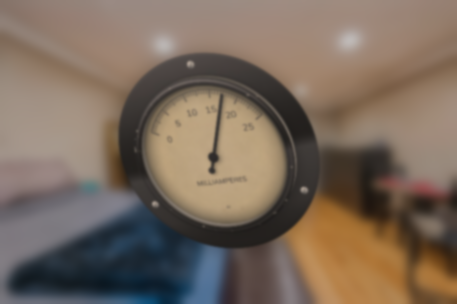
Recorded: 17.5,mA
